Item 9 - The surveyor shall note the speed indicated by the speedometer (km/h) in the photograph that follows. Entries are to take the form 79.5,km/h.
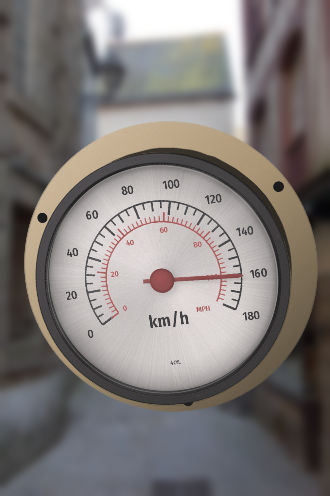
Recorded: 160,km/h
